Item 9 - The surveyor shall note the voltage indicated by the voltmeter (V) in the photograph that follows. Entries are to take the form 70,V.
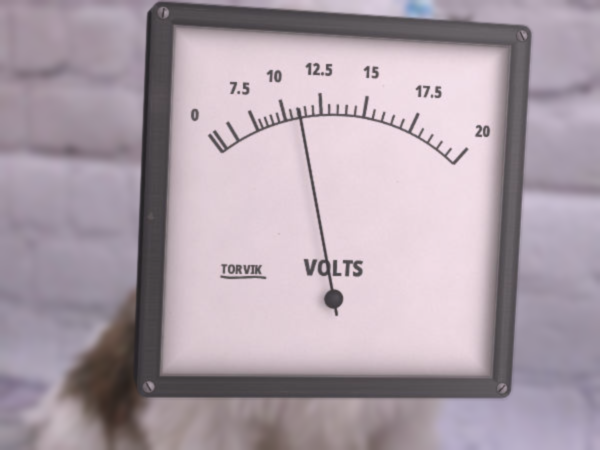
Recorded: 11,V
